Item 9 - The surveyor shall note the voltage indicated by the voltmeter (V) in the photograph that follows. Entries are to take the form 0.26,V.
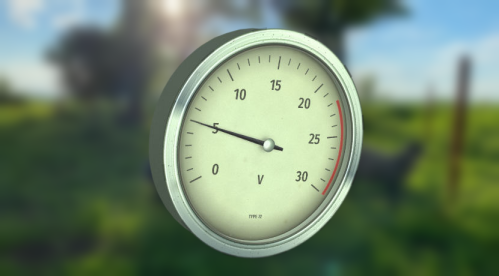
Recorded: 5,V
